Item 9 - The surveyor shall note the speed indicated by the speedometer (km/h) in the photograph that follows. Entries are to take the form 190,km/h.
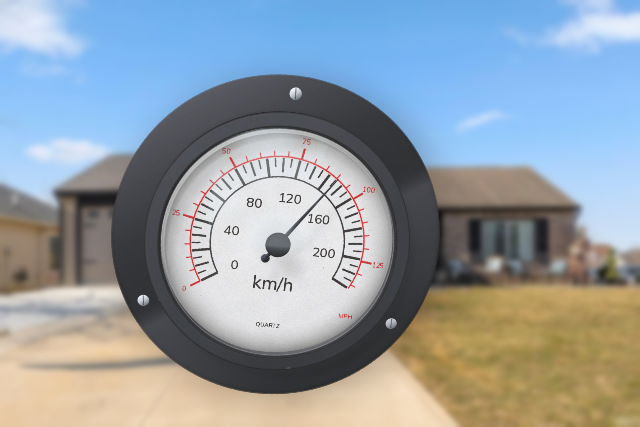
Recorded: 145,km/h
